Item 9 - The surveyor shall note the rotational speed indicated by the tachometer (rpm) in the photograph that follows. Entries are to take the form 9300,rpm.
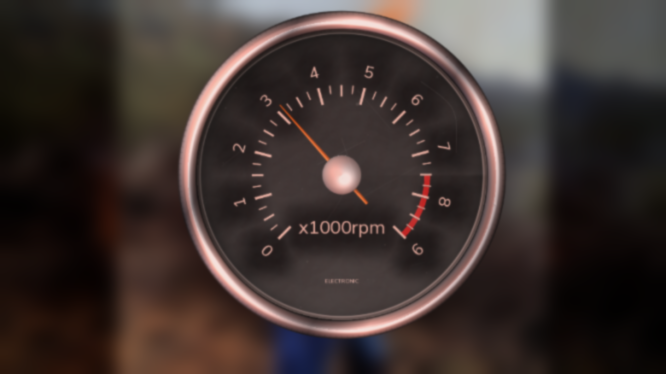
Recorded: 3125,rpm
